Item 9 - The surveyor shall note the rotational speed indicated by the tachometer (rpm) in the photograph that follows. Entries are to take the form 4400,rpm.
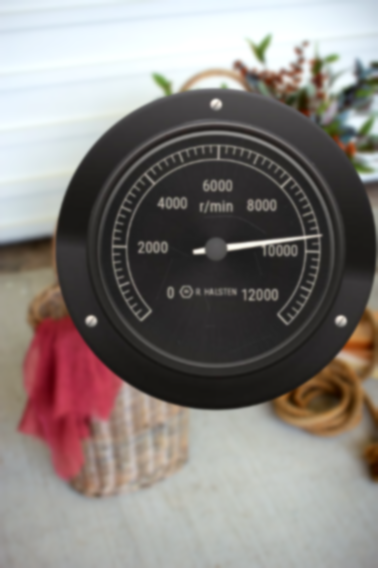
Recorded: 9600,rpm
